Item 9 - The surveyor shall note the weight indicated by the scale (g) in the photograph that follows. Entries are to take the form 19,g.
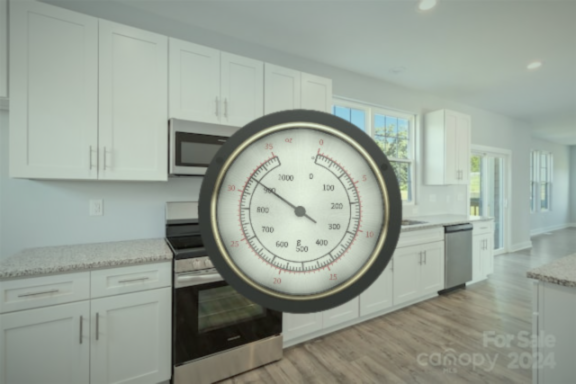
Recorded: 900,g
